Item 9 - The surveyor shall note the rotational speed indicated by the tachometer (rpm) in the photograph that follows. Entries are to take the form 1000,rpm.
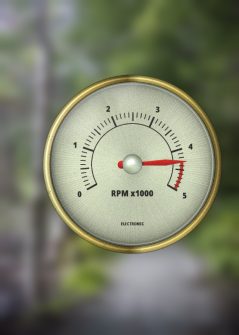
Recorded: 4300,rpm
